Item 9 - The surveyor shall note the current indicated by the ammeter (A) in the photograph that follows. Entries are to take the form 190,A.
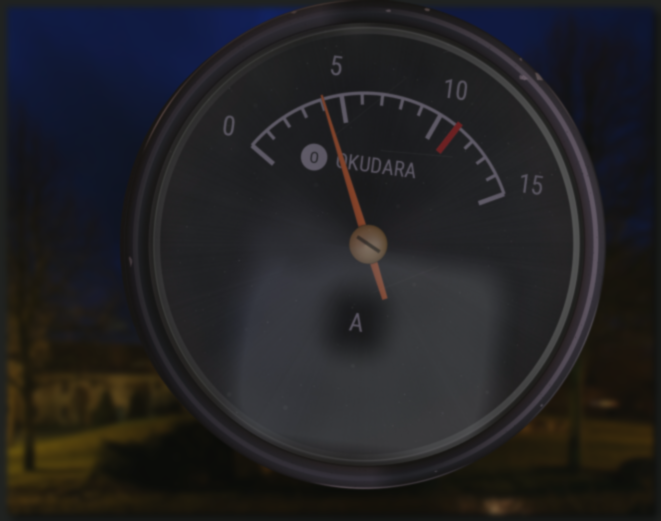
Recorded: 4,A
